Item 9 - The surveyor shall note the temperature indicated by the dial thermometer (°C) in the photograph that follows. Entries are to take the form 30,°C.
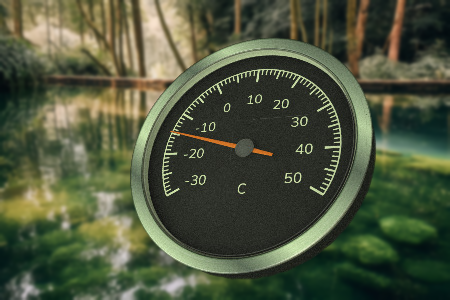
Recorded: -15,°C
